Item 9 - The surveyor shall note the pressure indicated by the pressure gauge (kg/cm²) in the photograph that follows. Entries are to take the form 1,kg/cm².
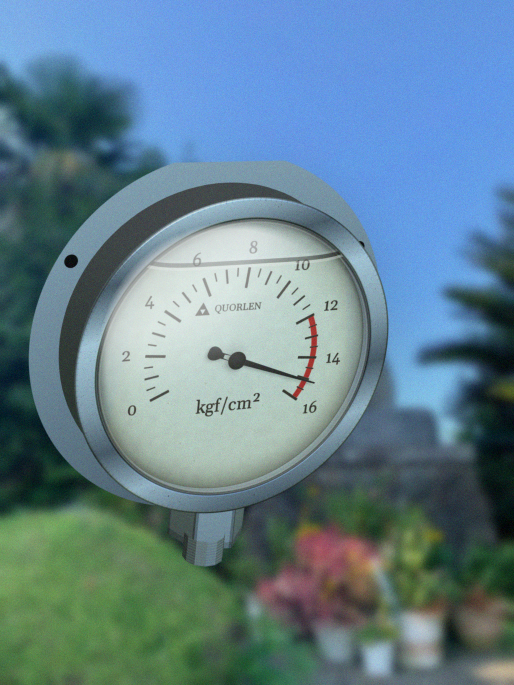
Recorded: 15,kg/cm²
